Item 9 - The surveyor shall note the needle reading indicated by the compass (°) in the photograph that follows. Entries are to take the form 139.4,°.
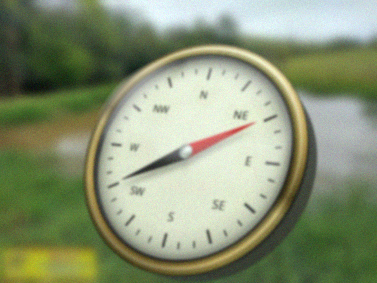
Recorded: 60,°
